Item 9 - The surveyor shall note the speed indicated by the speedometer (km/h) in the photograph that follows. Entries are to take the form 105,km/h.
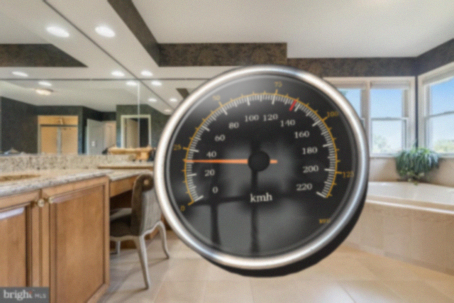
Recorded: 30,km/h
